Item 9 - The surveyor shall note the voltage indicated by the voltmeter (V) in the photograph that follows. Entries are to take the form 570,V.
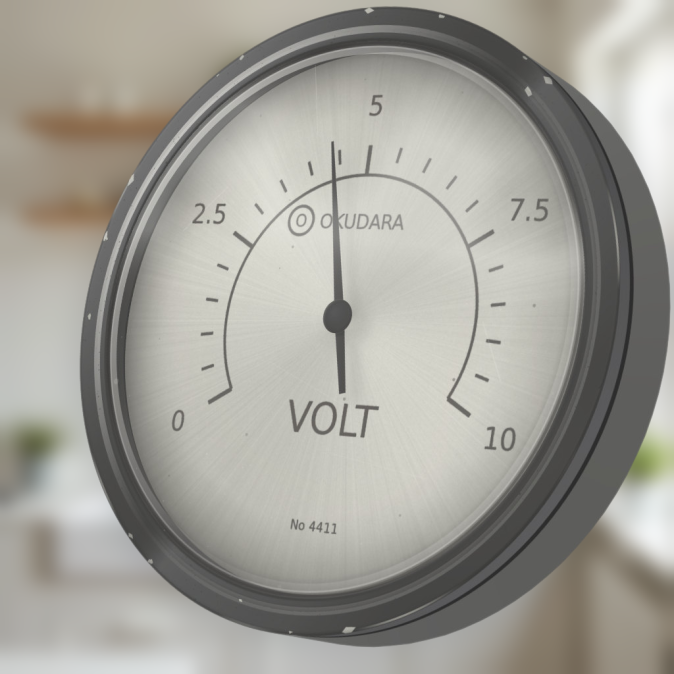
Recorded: 4.5,V
